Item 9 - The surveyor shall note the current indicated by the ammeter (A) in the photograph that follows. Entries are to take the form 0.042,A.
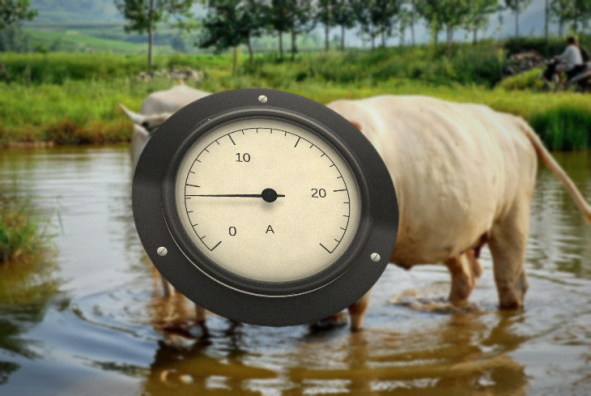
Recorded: 4,A
